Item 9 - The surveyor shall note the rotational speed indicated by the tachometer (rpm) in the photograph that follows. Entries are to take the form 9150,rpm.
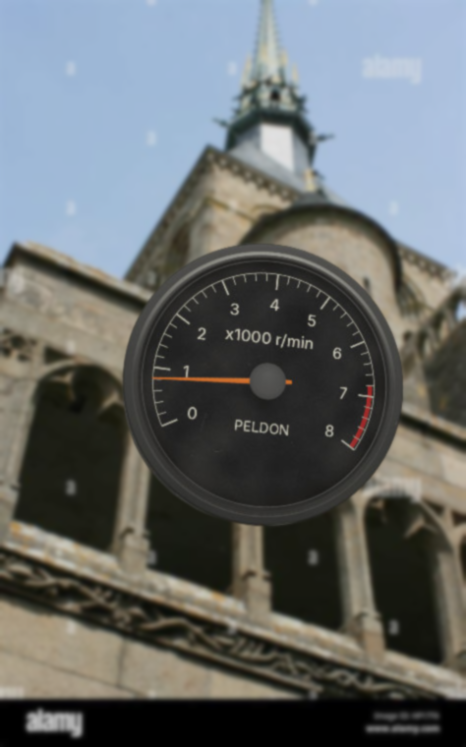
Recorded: 800,rpm
